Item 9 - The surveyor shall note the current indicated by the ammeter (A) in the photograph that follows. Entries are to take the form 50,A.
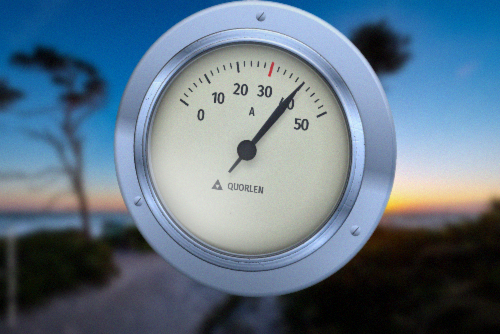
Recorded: 40,A
